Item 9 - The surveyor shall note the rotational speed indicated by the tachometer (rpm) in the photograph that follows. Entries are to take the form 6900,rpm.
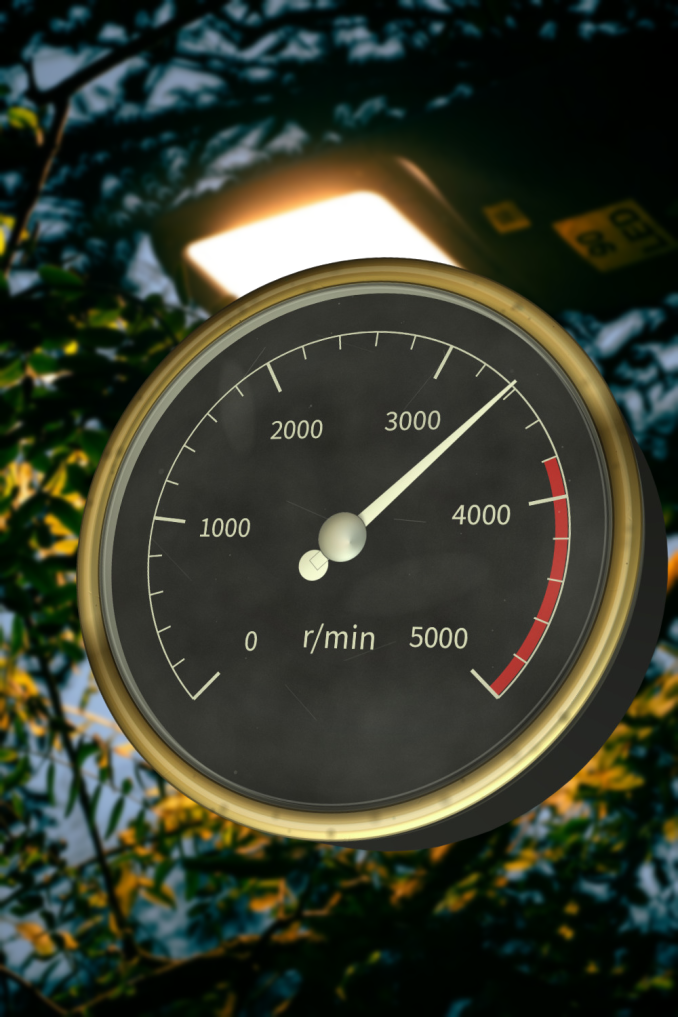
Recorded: 3400,rpm
